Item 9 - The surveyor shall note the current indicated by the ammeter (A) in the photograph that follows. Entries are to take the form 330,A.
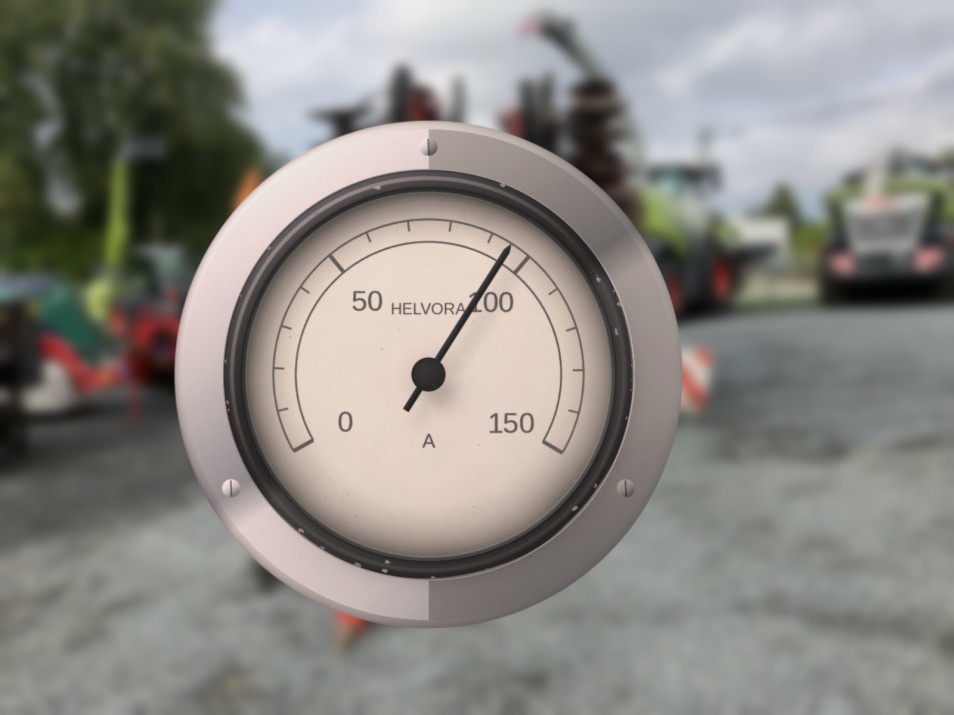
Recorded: 95,A
